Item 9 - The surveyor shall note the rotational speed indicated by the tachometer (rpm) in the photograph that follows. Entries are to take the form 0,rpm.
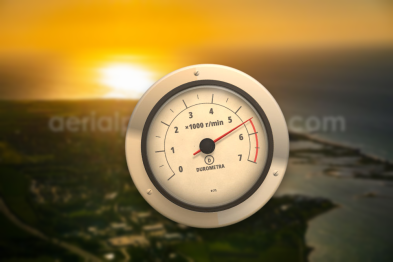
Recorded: 5500,rpm
